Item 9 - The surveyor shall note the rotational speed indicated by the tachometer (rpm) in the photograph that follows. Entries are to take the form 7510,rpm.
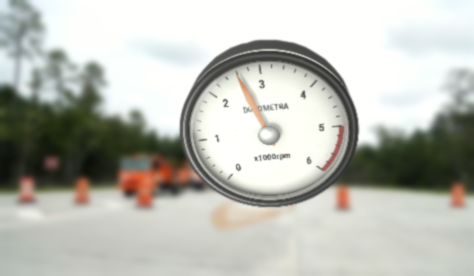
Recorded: 2600,rpm
